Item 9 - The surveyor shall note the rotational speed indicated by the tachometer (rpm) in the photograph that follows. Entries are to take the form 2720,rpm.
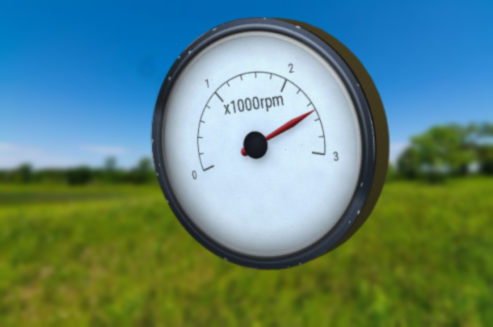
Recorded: 2500,rpm
